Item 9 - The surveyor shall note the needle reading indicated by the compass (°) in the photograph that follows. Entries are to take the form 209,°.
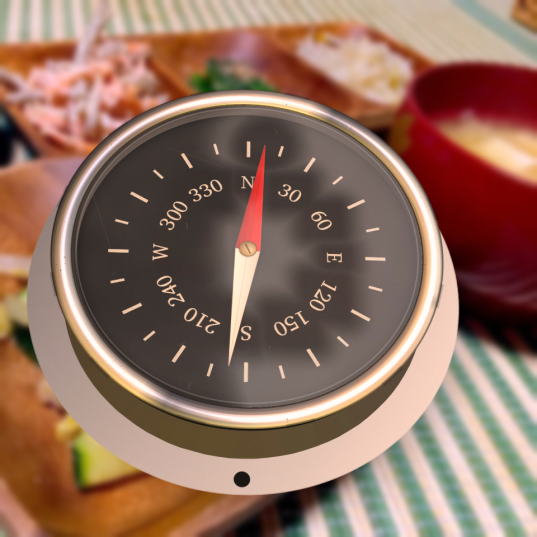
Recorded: 7.5,°
